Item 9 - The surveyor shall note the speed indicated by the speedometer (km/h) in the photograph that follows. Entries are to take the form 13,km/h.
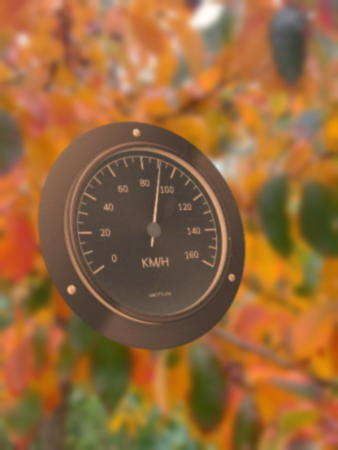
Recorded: 90,km/h
